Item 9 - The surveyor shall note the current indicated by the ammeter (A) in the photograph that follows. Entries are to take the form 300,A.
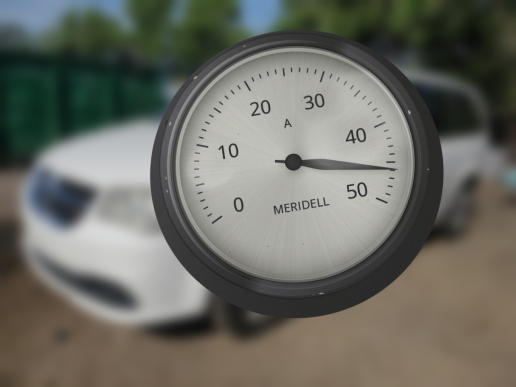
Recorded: 46,A
